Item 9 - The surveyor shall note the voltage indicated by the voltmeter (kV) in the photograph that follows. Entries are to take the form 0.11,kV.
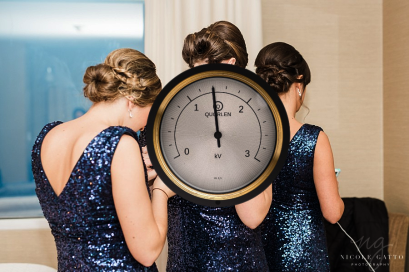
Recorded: 1.4,kV
